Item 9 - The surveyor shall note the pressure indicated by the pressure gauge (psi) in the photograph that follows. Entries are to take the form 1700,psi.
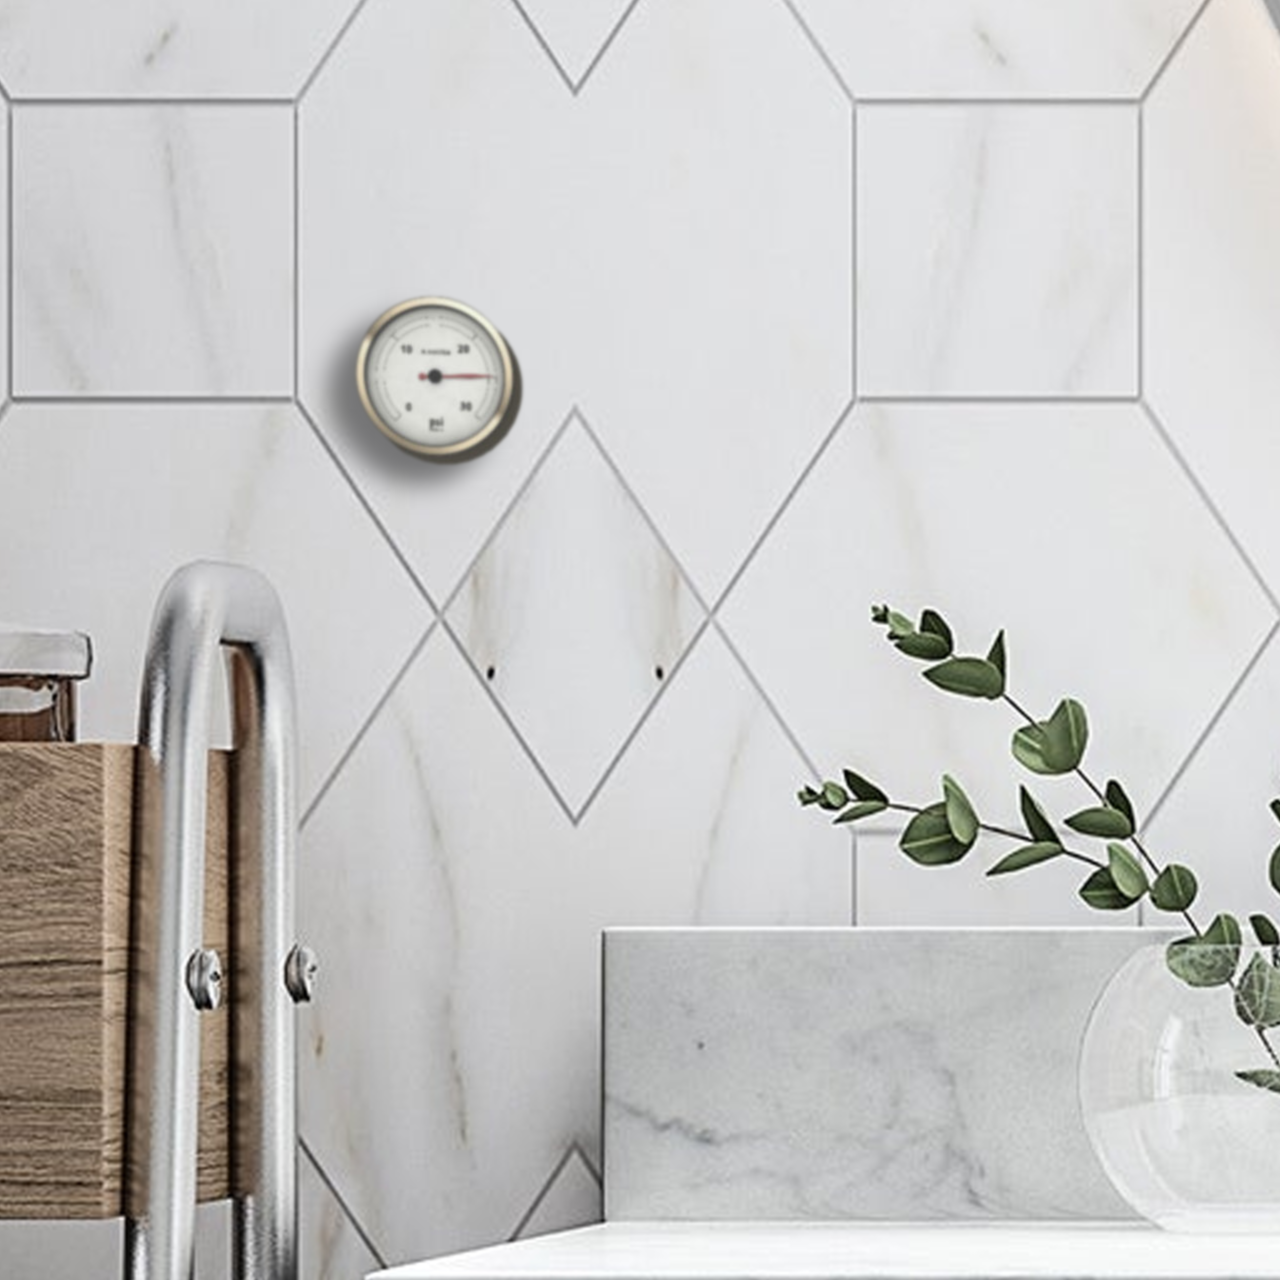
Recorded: 25,psi
